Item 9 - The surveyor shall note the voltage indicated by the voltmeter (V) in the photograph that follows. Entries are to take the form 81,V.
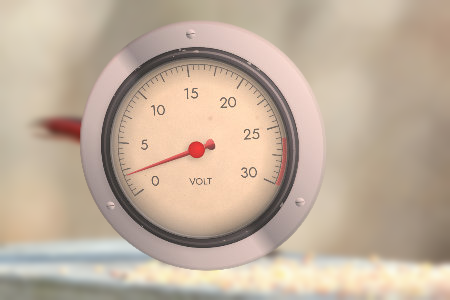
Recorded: 2,V
